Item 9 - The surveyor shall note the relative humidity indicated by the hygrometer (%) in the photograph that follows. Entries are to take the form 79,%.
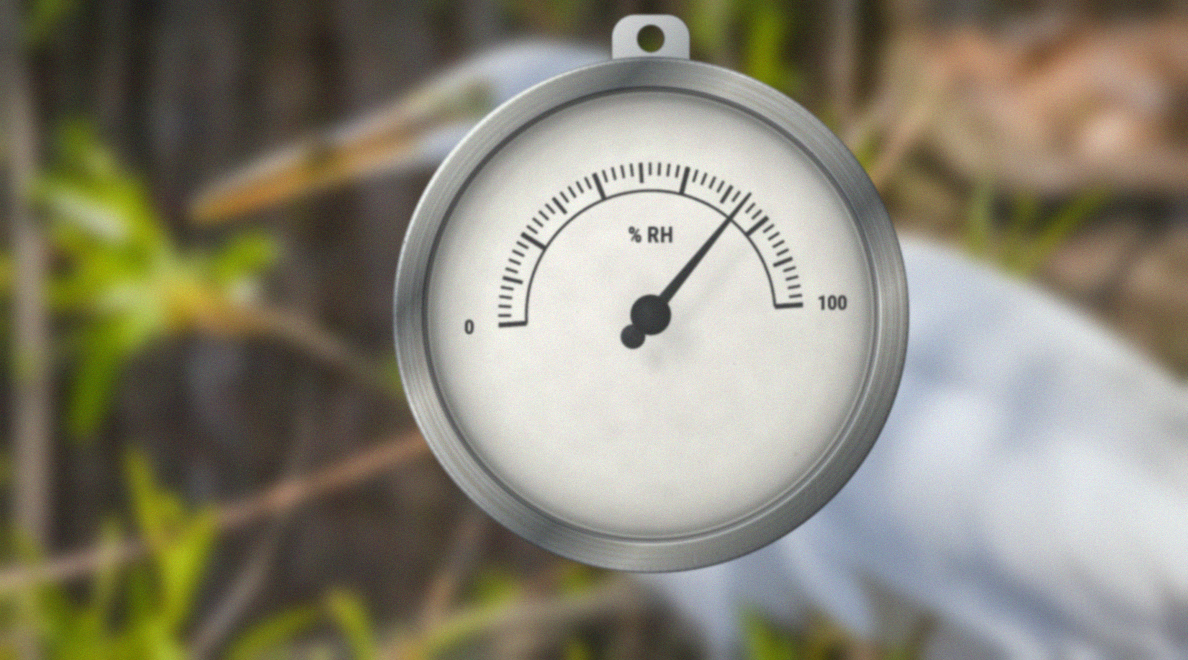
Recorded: 74,%
